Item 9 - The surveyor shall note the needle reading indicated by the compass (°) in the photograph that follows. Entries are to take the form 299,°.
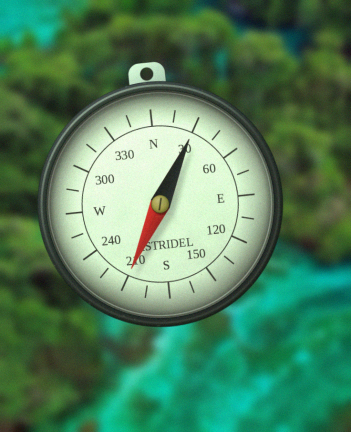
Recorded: 210,°
